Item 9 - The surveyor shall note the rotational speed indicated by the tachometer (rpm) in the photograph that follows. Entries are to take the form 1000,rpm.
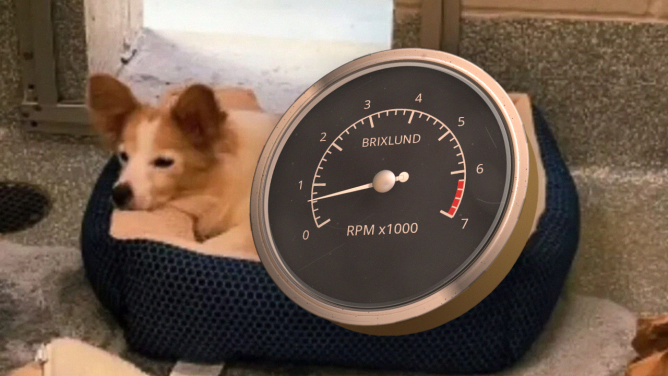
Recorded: 600,rpm
